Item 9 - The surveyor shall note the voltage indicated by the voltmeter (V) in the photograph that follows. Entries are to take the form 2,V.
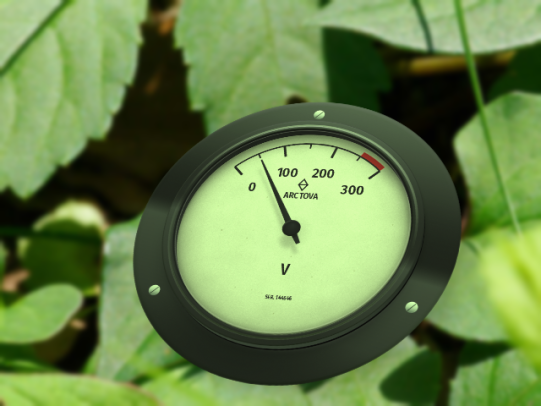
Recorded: 50,V
